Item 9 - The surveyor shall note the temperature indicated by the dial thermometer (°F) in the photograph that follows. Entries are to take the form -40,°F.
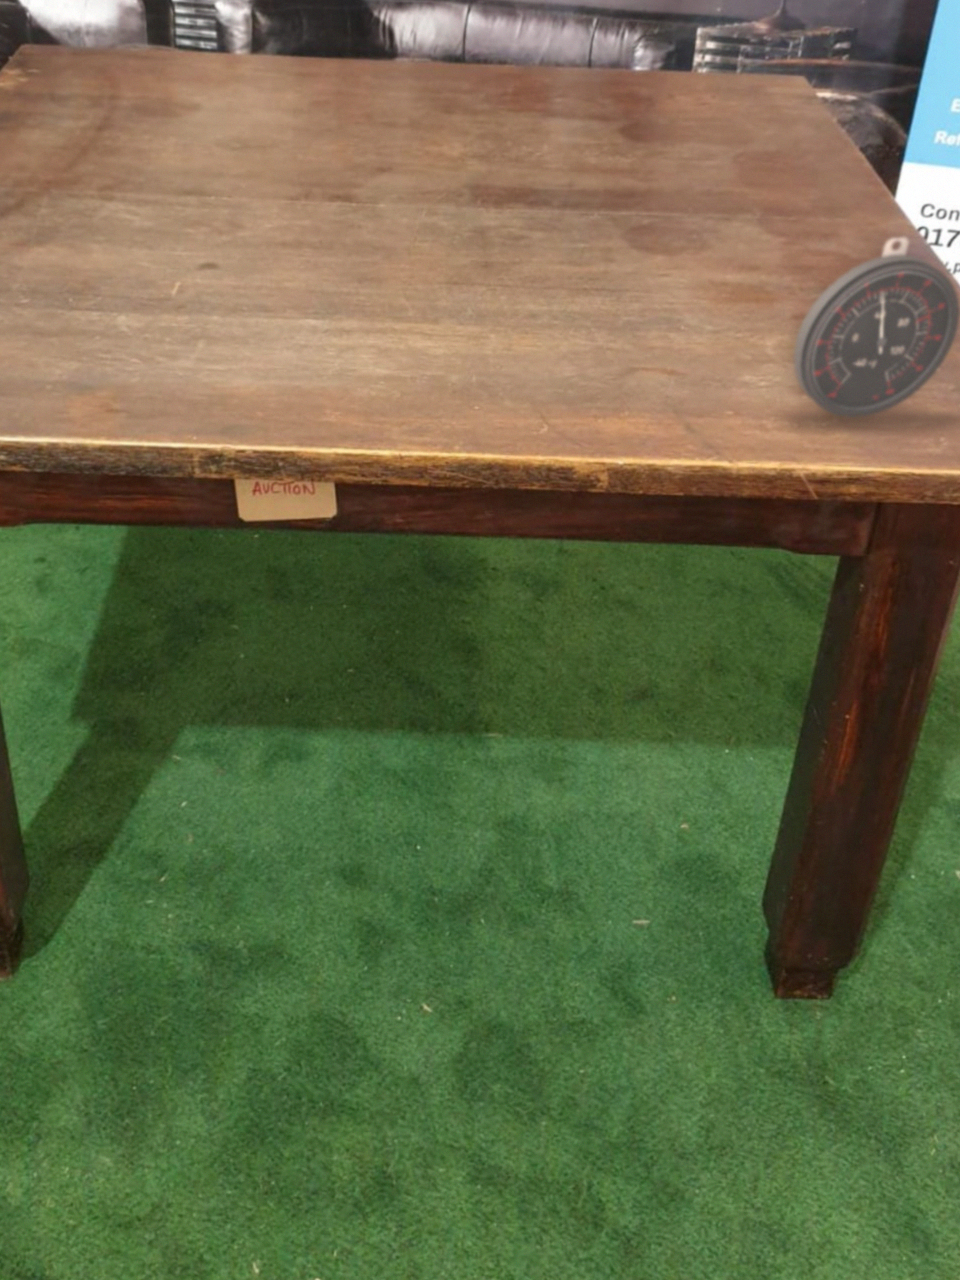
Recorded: 40,°F
